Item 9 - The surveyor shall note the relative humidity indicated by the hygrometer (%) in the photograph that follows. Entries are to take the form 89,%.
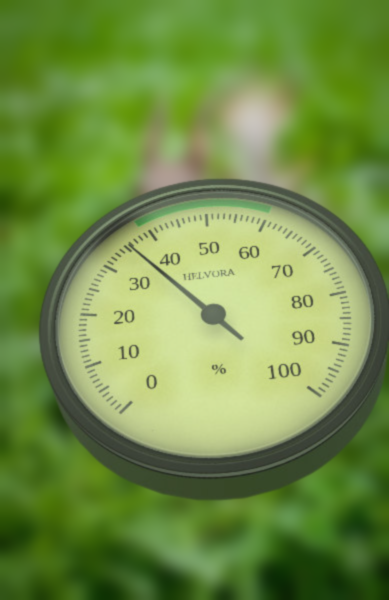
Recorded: 35,%
